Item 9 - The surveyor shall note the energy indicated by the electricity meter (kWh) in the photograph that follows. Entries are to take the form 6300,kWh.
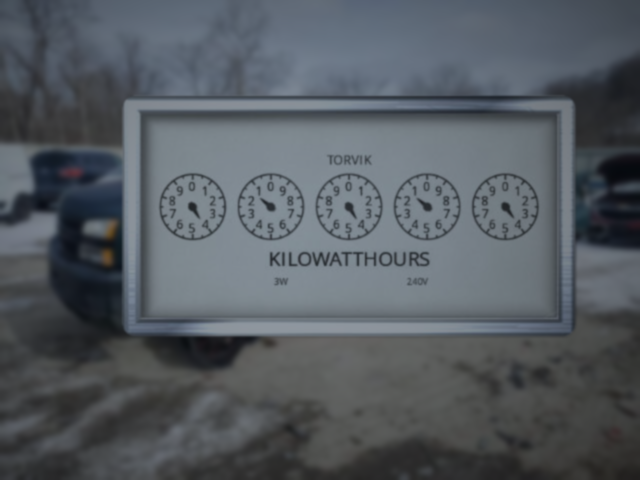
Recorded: 41414,kWh
